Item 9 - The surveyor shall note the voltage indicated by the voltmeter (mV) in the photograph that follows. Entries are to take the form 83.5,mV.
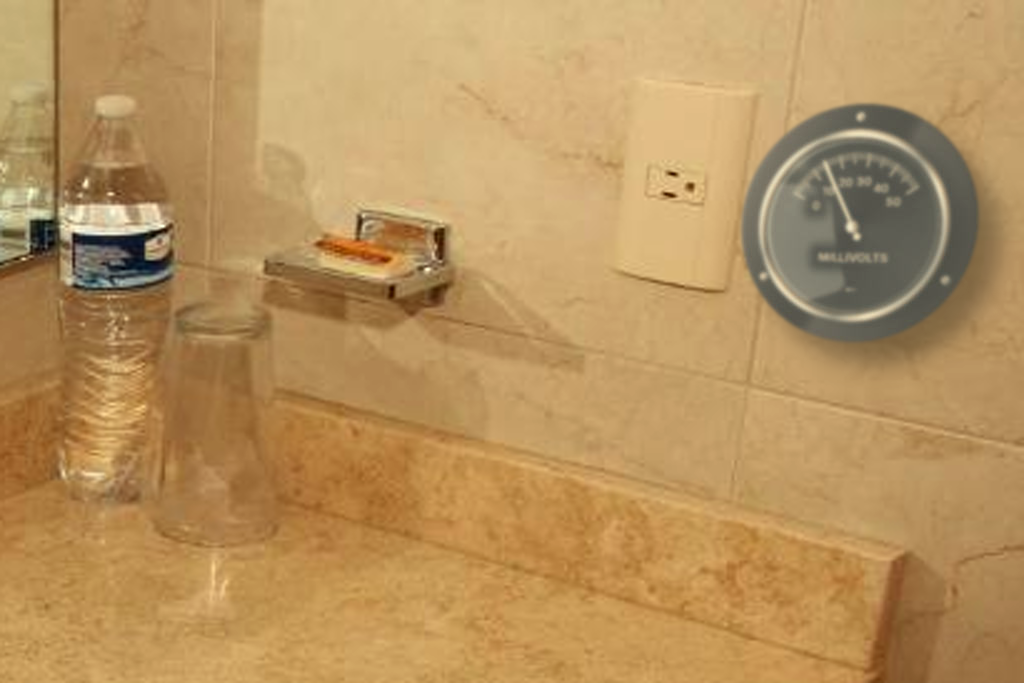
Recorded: 15,mV
